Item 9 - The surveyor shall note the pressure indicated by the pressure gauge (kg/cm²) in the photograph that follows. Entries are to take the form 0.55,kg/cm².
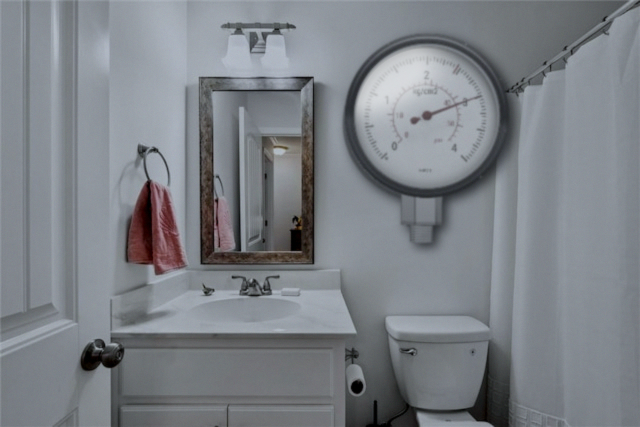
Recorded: 3,kg/cm²
